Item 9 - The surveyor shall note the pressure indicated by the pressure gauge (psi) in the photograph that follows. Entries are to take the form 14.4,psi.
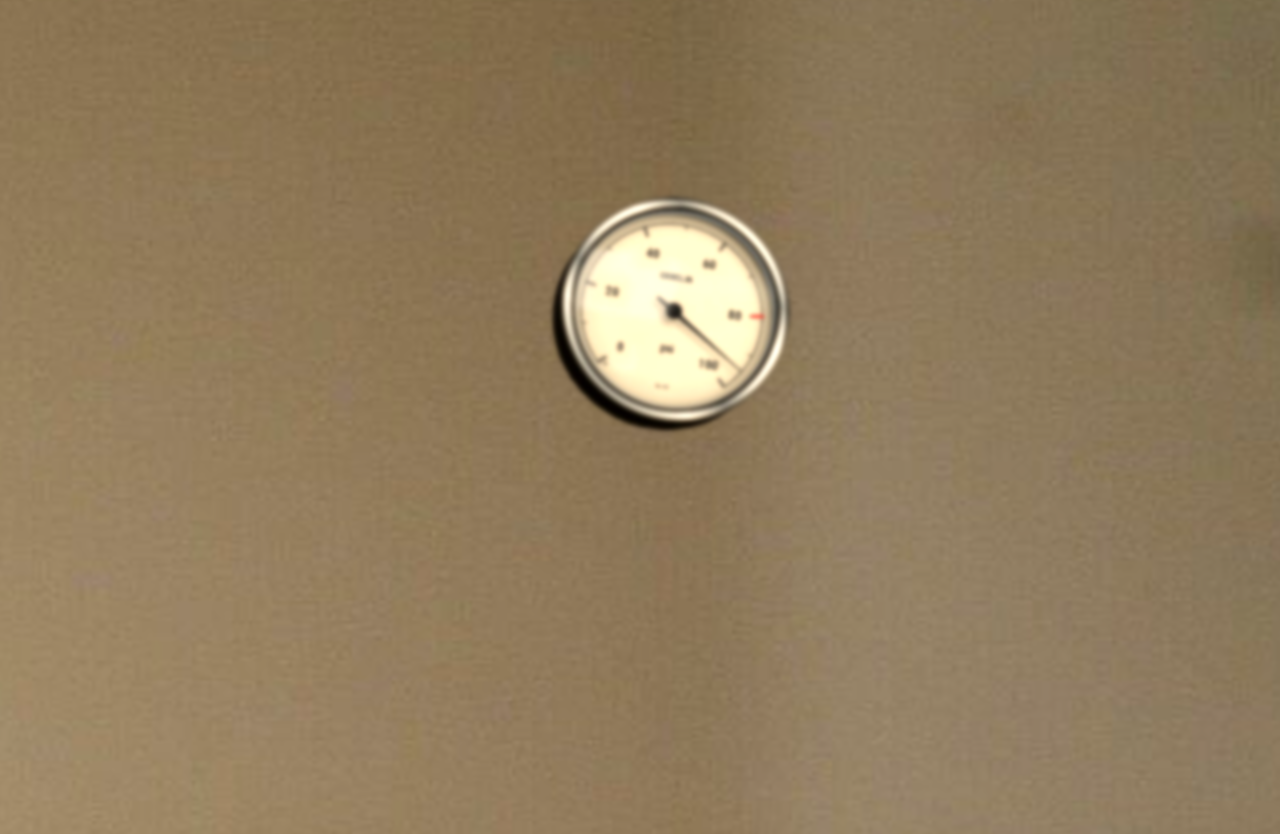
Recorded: 95,psi
